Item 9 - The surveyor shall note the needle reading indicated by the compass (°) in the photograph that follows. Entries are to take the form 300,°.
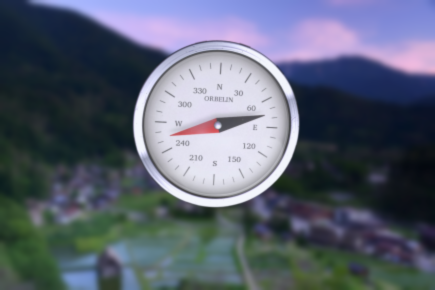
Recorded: 255,°
